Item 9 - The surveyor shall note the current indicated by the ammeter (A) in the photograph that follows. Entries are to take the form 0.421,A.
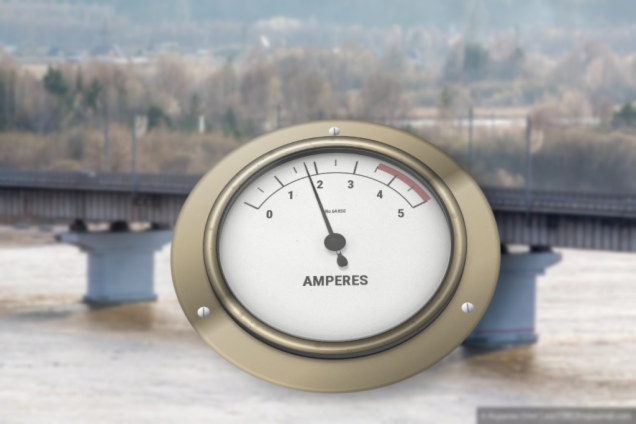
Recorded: 1.75,A
